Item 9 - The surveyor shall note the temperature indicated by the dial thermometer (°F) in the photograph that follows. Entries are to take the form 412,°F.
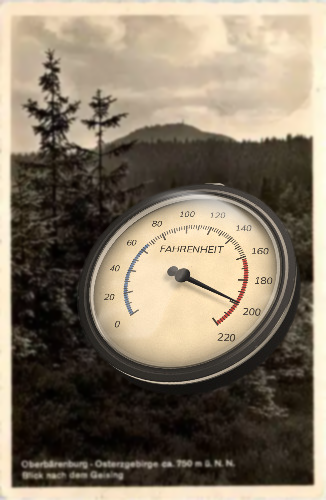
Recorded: 200,°F
